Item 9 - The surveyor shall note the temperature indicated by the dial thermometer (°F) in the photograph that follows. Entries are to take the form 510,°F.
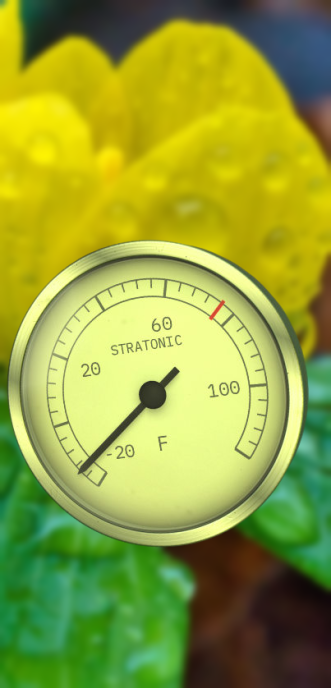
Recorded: -14,°F
